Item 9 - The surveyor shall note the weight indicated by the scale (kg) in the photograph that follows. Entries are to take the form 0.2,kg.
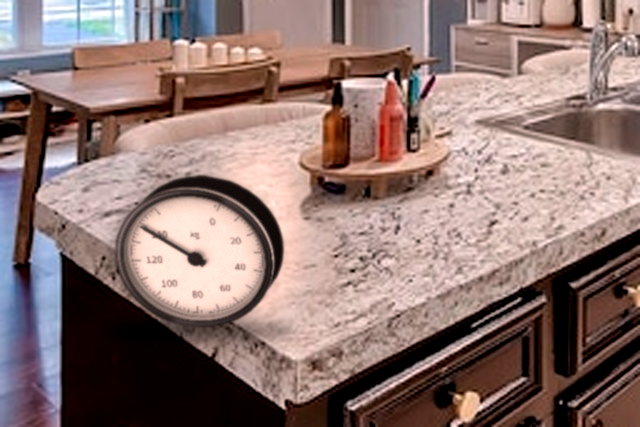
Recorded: 140,kg
